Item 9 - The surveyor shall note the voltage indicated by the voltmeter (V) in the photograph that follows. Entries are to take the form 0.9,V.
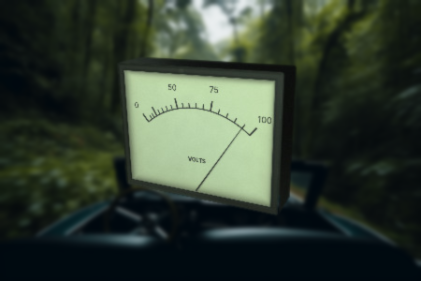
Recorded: 95,V
